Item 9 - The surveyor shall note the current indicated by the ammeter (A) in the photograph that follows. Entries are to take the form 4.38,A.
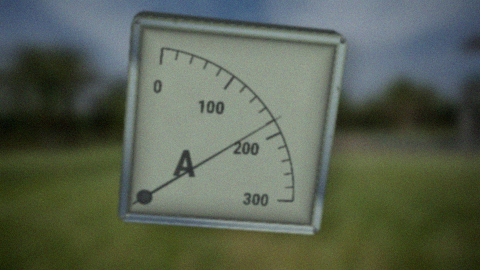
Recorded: 180,A
